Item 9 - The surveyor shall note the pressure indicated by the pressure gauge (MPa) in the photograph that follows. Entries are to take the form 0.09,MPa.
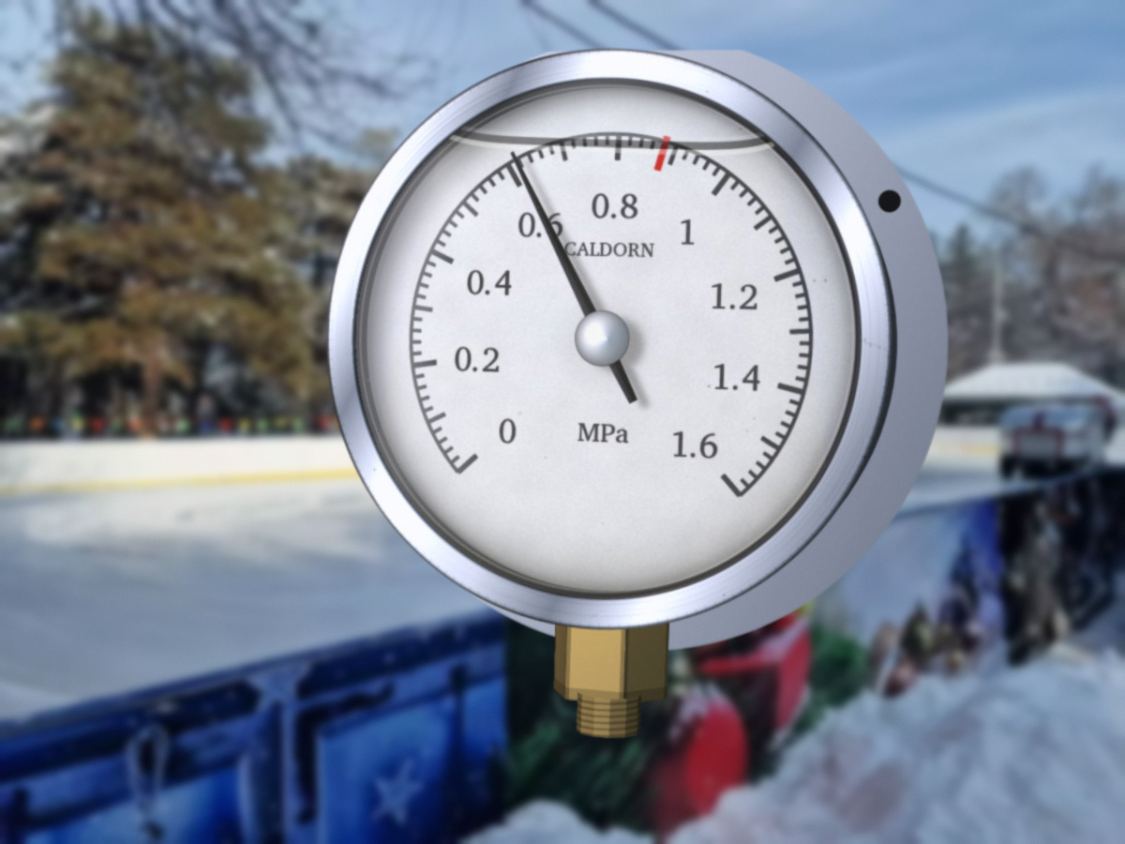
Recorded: 0.62,MPa
